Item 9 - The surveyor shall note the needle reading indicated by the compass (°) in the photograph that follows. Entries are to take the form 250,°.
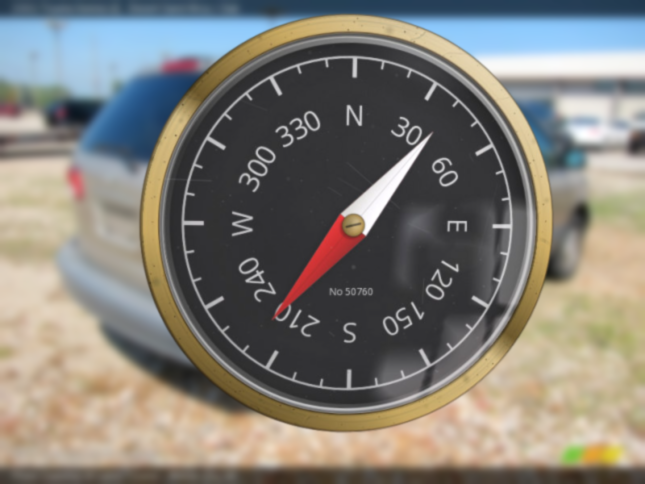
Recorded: 220,°
